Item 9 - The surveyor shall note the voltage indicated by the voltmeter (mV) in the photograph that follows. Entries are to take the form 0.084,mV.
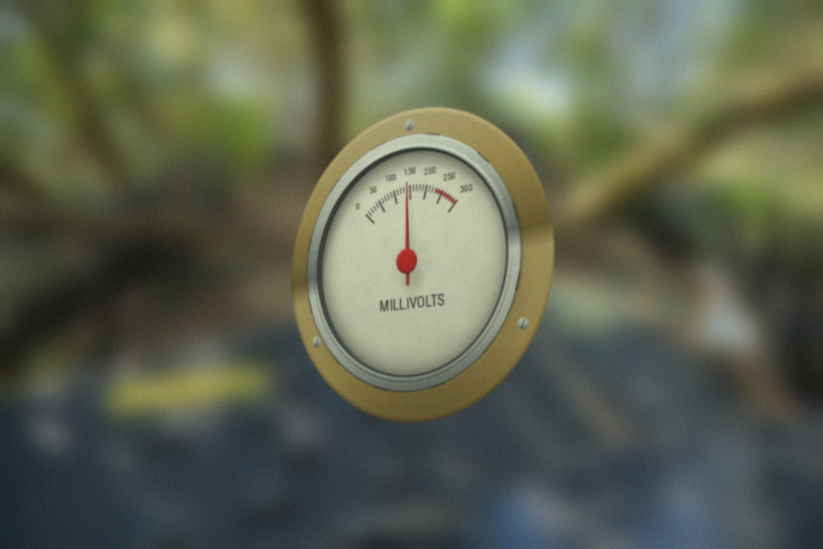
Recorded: 150,mV
